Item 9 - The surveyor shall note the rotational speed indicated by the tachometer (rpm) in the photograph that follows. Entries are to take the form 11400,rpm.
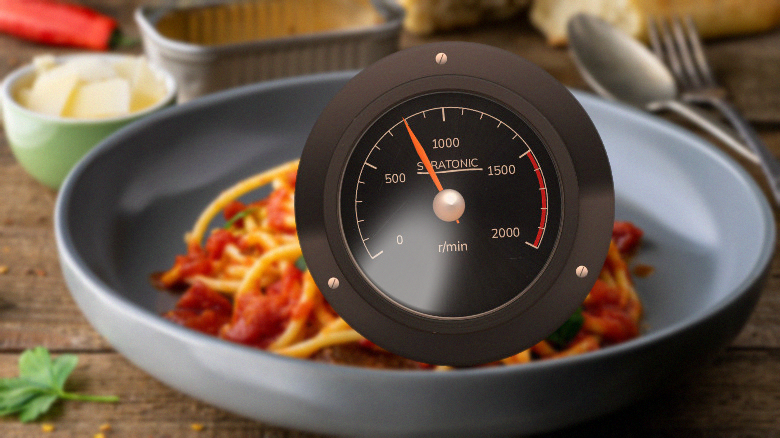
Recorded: 800,rpm
